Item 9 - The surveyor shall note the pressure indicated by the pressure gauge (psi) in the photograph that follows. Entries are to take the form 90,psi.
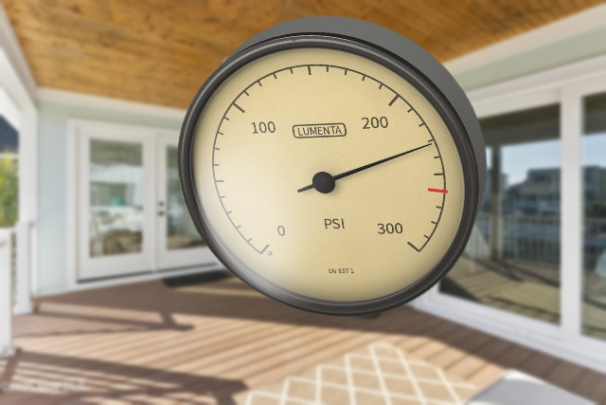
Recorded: 230,psi
